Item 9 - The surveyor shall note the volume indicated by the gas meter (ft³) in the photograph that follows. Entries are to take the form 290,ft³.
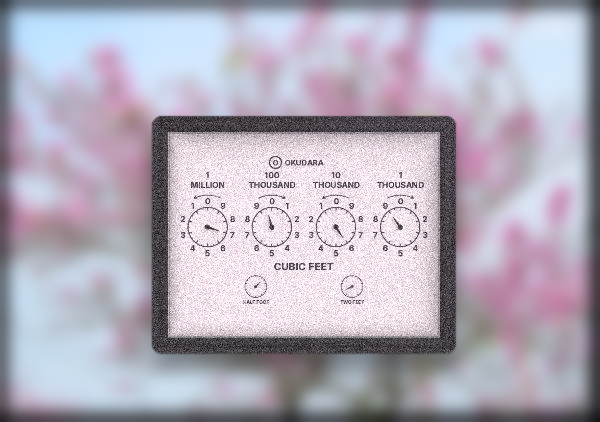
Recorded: 695900,ft³
